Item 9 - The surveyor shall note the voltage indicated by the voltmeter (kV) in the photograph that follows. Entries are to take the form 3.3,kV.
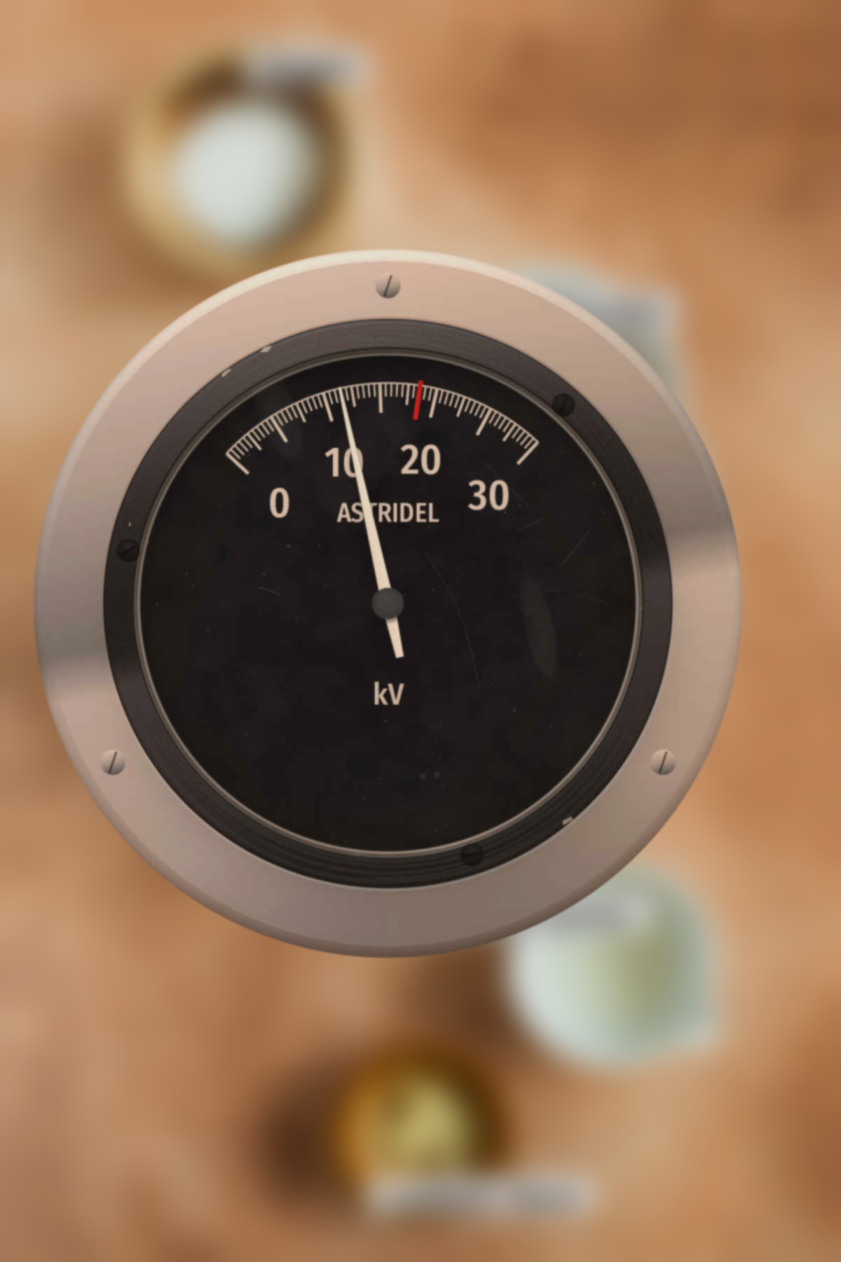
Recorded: 11.5,kV
